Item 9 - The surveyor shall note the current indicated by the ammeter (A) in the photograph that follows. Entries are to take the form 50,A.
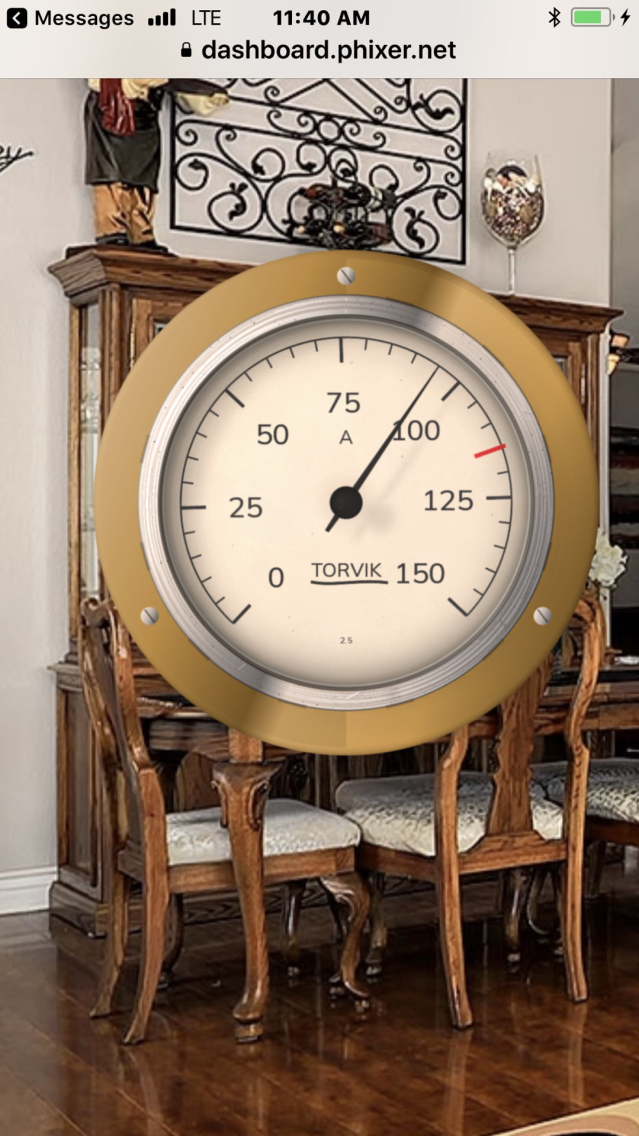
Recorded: 95,A
